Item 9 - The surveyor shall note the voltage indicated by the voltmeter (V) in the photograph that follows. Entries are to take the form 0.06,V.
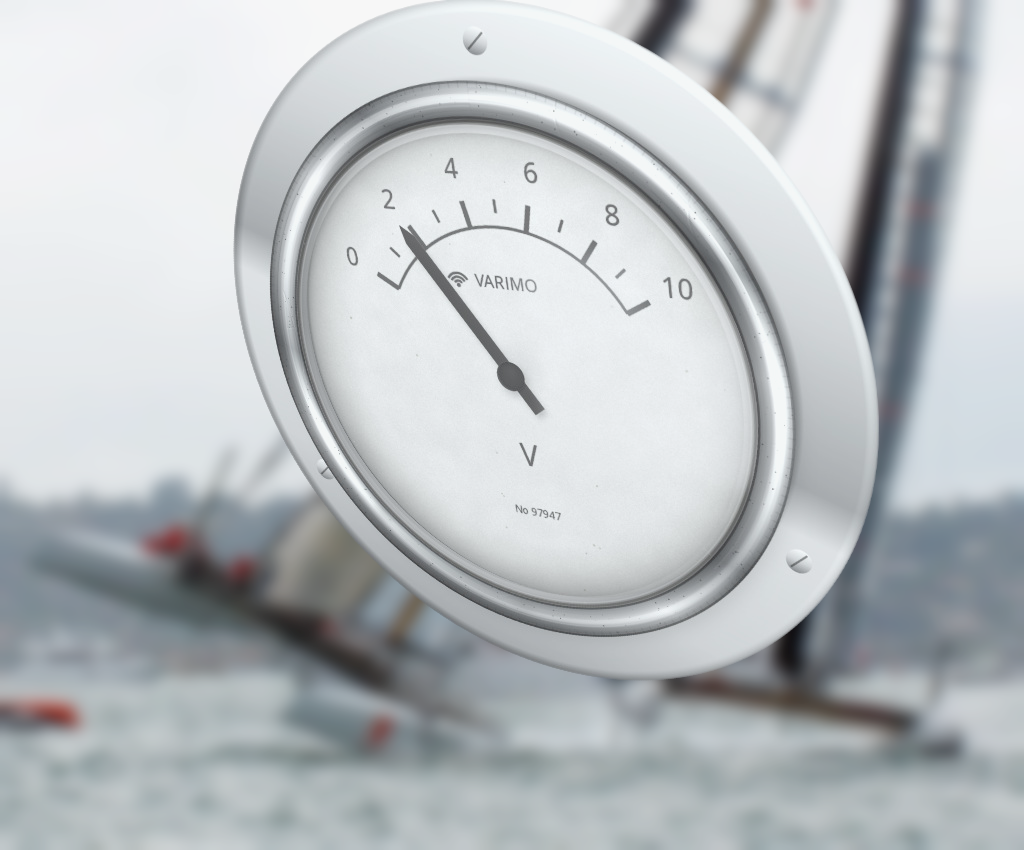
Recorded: 2,V
